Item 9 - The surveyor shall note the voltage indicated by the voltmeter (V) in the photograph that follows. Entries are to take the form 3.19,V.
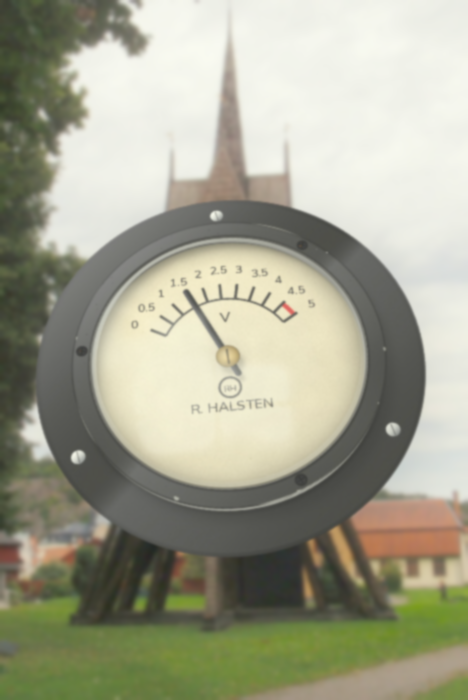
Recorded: 1.5,V
